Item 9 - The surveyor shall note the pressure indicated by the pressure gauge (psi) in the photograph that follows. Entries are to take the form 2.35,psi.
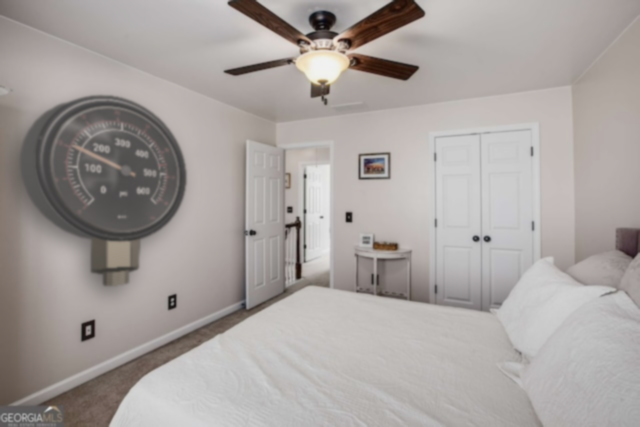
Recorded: 150,psi
